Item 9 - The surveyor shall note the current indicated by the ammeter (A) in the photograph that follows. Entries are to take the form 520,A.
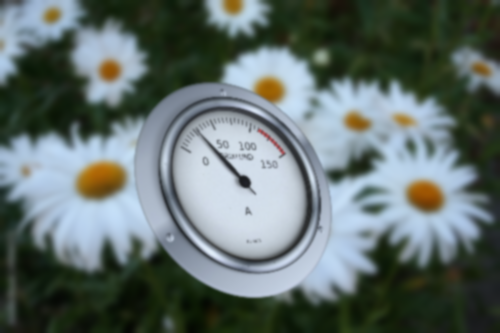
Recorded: 25,A
